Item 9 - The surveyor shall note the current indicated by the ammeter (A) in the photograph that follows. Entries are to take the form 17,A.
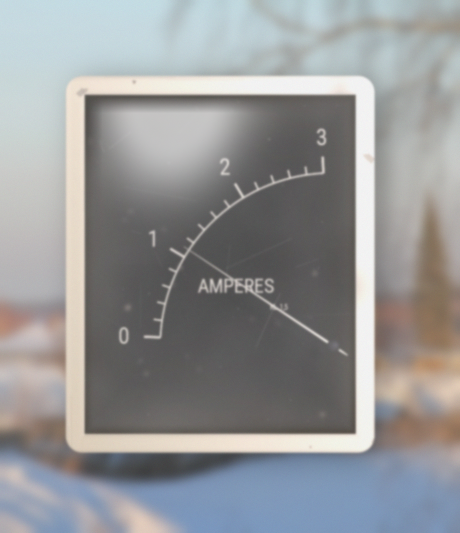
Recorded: 1.1,A
